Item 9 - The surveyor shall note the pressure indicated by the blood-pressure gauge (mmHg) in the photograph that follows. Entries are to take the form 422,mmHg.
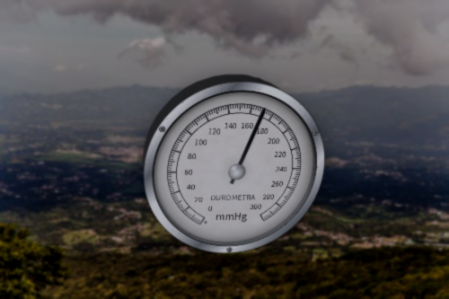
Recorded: 170,mmHg
